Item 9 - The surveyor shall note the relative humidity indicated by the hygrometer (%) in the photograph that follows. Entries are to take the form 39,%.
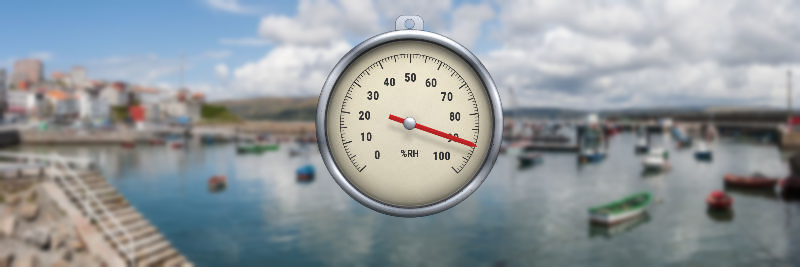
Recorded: 90,%
